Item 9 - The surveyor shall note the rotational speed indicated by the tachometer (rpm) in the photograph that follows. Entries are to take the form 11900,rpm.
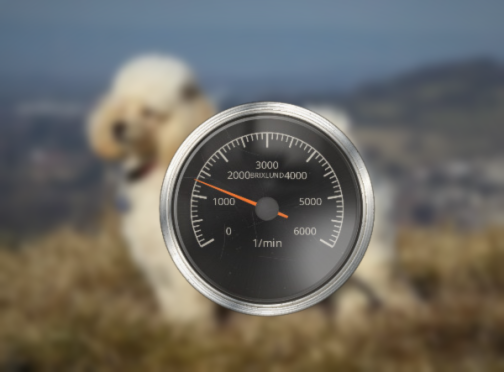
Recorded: 1300,rpm
